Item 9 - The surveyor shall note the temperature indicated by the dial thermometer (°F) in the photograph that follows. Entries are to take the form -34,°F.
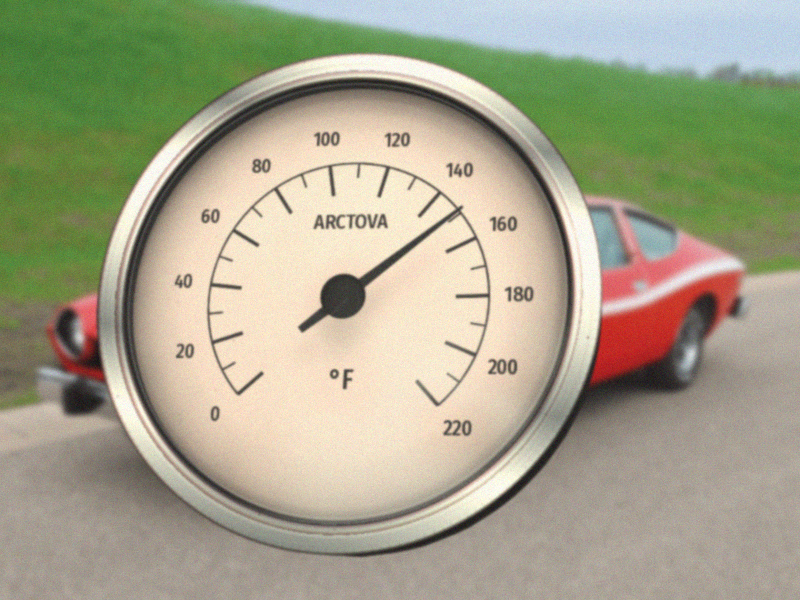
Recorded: 150,°F
